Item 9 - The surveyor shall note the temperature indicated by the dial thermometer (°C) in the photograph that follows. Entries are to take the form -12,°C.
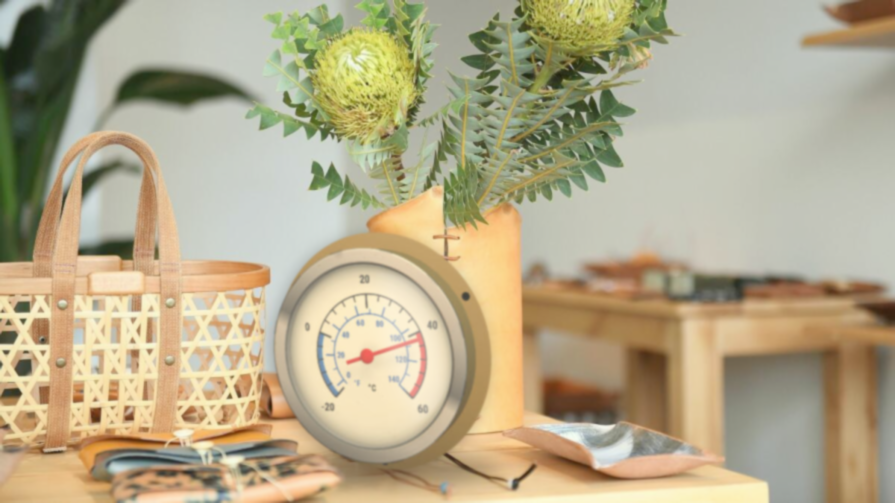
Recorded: 42,°C
